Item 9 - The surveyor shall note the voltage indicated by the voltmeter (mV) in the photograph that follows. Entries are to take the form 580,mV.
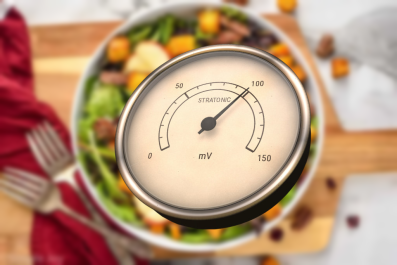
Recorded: 100,mV
